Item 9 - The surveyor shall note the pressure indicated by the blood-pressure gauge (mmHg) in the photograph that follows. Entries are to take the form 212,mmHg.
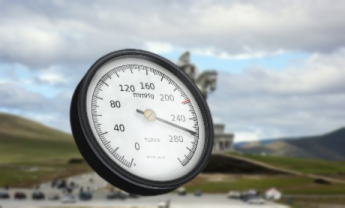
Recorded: 260,mmHg
